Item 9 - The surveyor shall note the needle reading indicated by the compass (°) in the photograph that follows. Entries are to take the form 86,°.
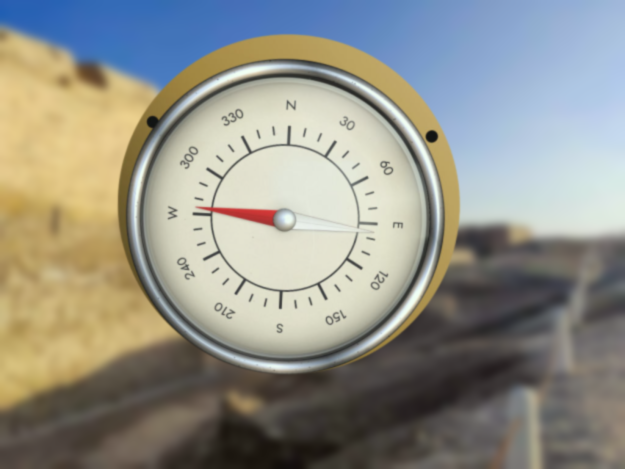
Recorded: 275,°
